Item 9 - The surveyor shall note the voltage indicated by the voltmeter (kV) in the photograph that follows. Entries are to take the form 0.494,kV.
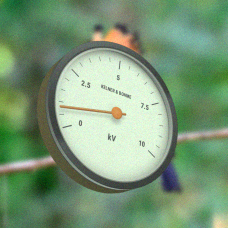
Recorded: 0.75,kV
